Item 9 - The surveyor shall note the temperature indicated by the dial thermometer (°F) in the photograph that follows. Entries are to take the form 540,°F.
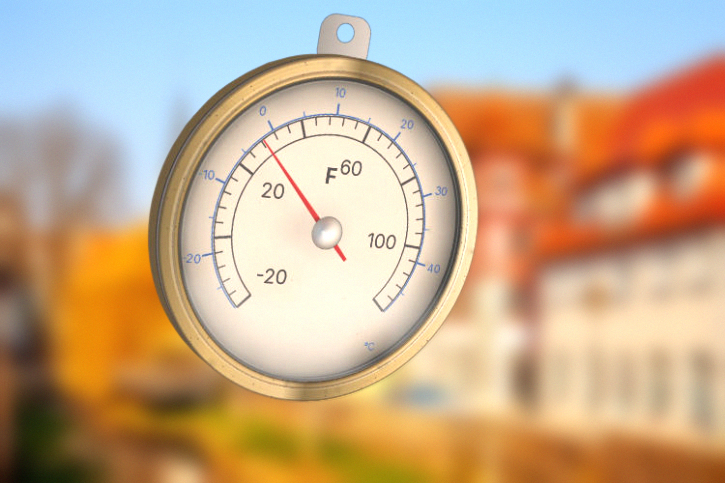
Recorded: 28,°F
